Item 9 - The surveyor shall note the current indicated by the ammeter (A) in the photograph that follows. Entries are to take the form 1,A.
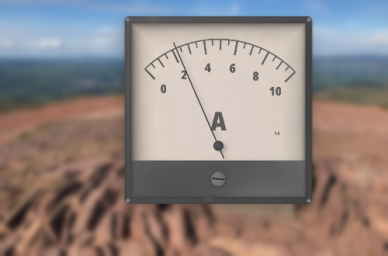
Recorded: 2.25,A
